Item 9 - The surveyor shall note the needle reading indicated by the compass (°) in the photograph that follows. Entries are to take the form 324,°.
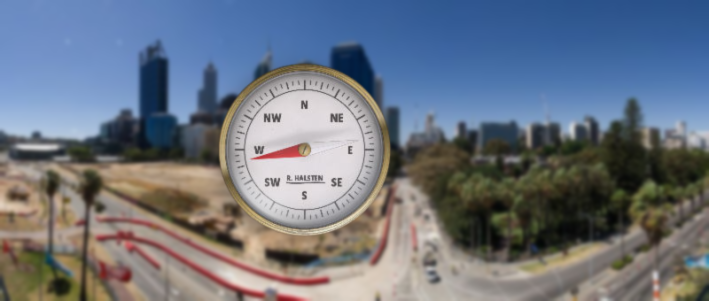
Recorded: 260,°
